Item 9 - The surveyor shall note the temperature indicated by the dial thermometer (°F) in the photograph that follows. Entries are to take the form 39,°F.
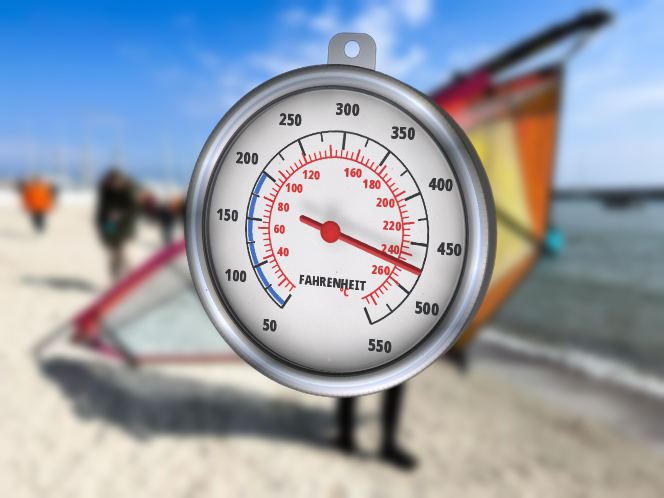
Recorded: 475,°F
